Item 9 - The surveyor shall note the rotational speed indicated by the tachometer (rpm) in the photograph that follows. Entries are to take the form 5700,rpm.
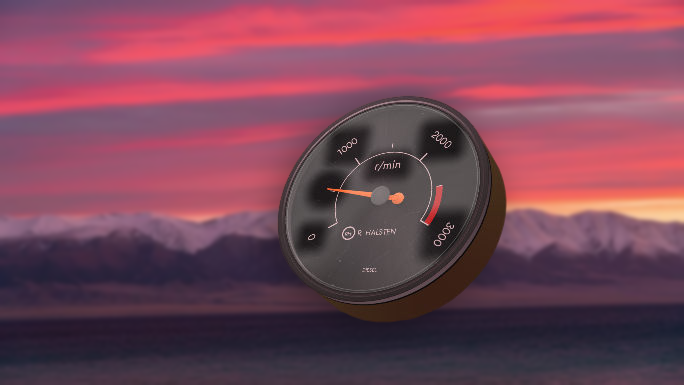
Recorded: 500,rpm
